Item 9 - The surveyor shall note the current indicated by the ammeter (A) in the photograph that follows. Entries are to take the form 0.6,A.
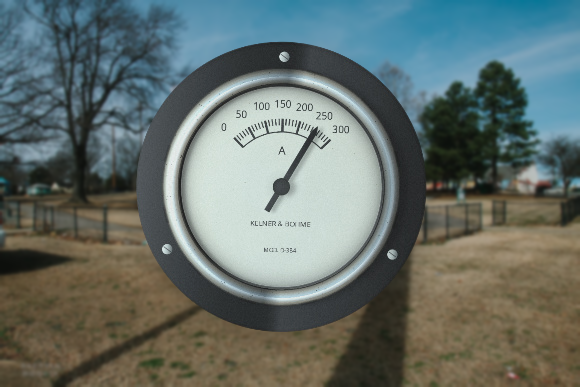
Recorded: 250,A
